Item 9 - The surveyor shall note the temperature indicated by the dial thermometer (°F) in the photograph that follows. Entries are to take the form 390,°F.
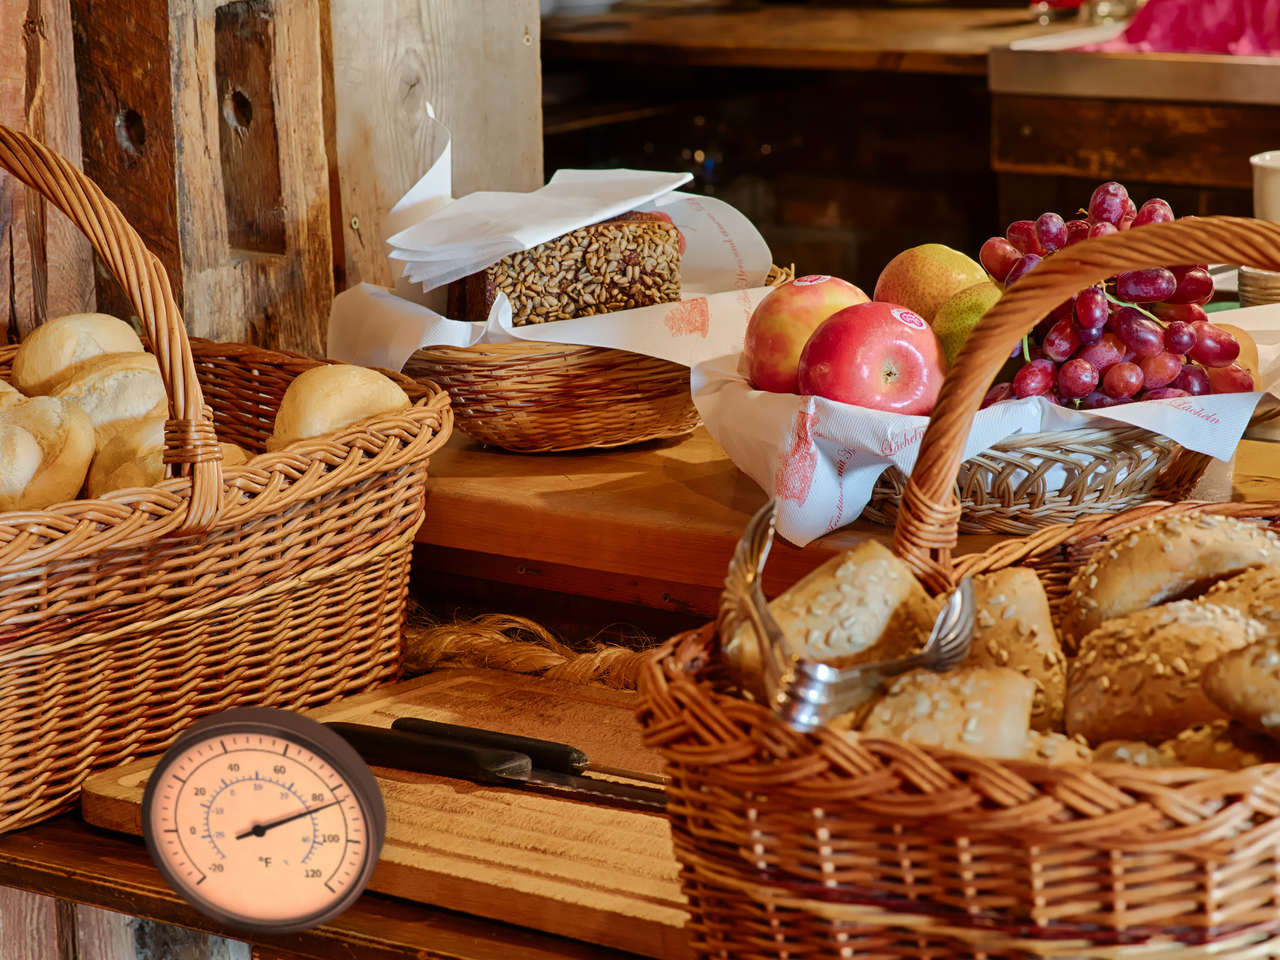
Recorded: 84,°F
